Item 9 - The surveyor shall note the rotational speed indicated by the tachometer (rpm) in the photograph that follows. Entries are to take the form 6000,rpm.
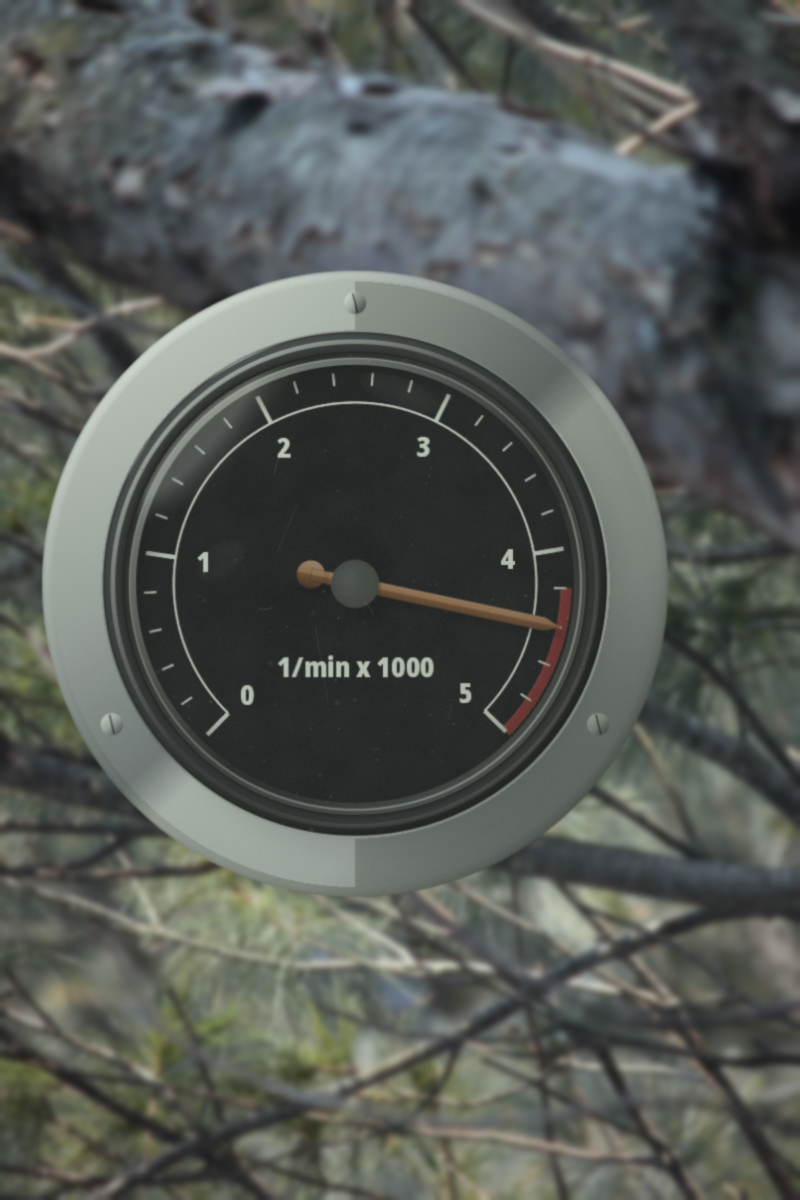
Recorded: 4400,rpm
